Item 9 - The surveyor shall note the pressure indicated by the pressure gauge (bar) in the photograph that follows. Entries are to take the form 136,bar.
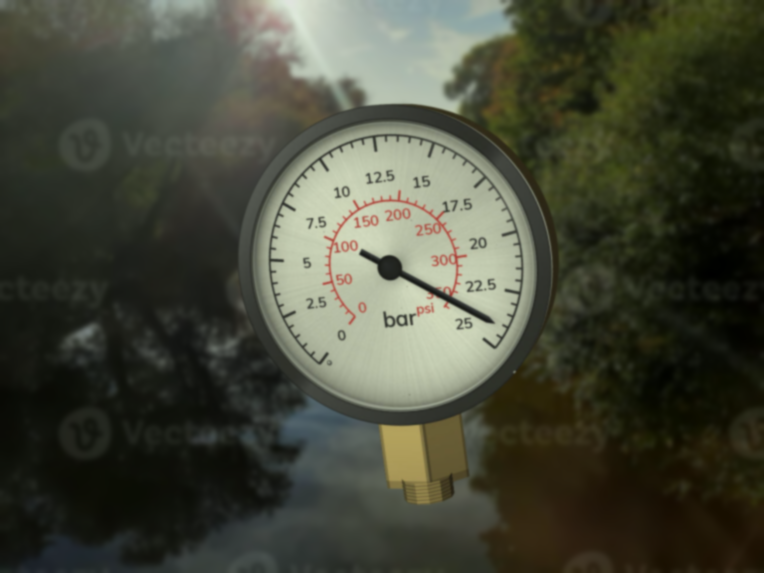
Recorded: 24,bar
